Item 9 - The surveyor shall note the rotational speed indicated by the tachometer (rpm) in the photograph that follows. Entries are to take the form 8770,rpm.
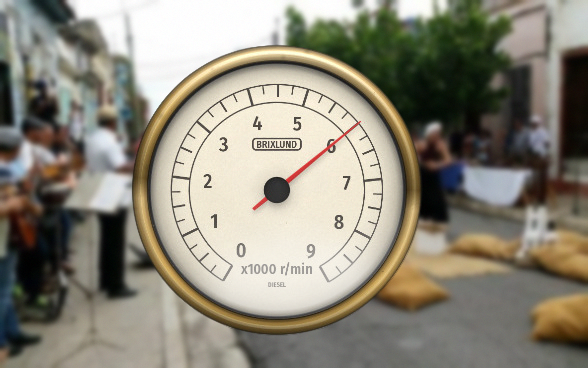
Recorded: 6000,rpm
